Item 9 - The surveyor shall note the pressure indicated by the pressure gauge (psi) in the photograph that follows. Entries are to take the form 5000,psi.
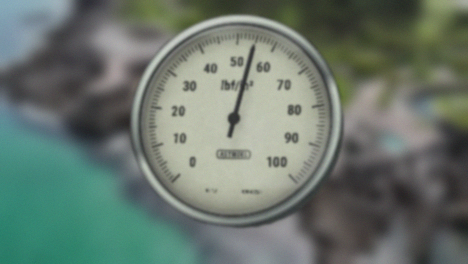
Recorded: 55,psi
